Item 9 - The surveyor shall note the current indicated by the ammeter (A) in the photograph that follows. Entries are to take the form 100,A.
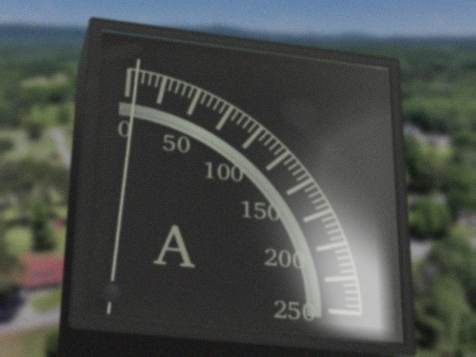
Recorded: 5,A
